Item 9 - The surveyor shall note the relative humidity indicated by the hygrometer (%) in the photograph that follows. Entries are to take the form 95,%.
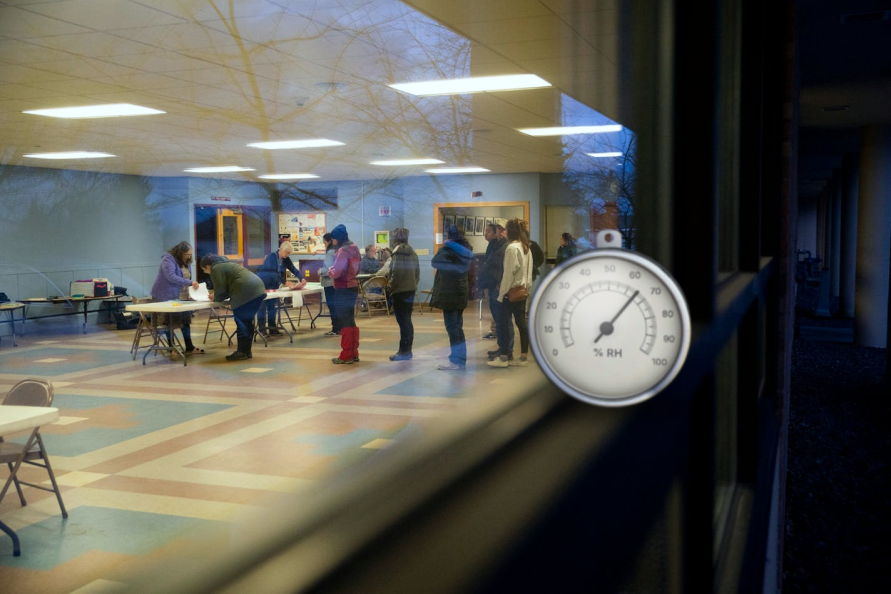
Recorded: 65,%
